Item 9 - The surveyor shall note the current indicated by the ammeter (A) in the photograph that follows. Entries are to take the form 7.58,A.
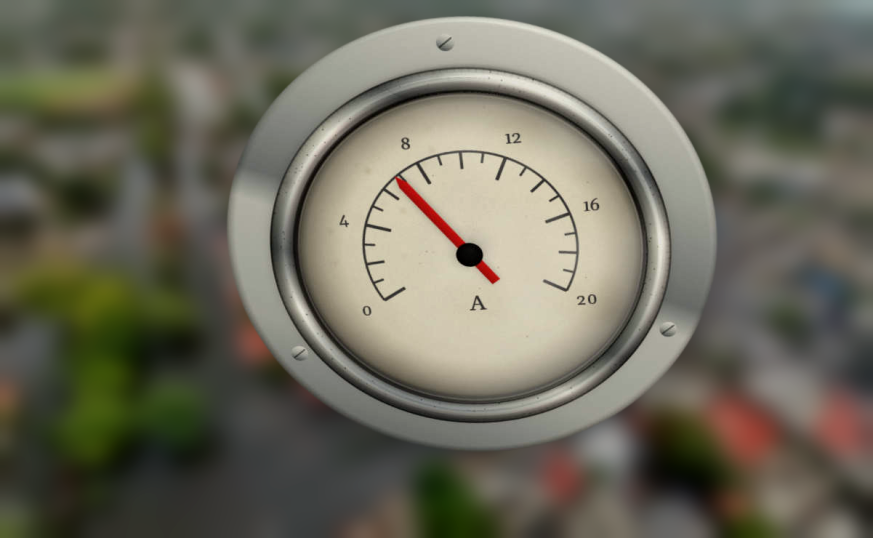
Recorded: 7,A
